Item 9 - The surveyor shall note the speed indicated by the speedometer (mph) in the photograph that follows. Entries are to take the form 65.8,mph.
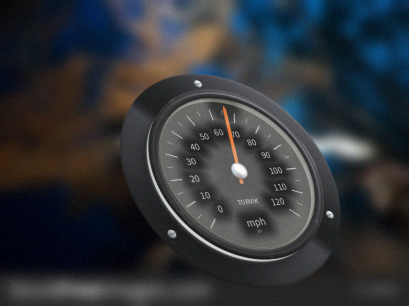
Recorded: 65,mph
